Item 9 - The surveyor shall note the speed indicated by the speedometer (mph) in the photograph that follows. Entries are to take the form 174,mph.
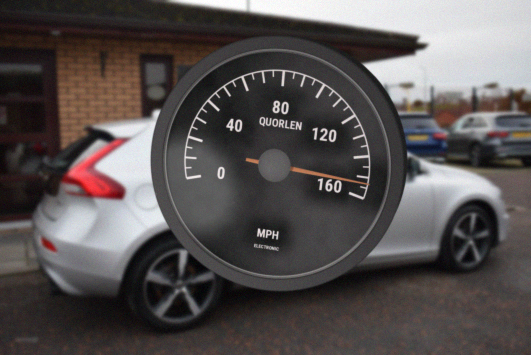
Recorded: 152.5,mph
